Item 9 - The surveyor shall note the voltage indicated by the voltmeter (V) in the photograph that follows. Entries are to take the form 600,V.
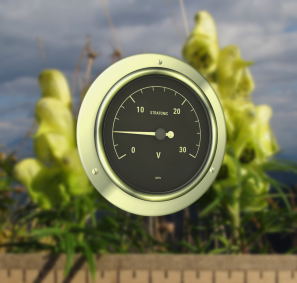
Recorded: 4,V
